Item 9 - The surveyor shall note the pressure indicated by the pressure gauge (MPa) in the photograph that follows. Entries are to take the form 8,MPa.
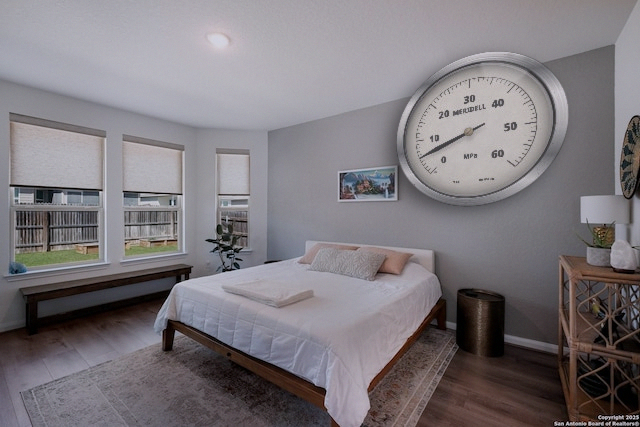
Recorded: 5,MPa
